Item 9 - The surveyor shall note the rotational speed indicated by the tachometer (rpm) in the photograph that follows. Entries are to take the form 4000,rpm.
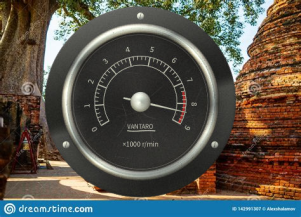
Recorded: 8400,rpm
